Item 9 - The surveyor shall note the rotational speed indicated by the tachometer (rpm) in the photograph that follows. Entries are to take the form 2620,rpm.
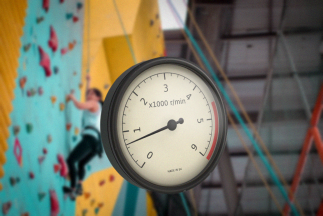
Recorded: 700,rpm
